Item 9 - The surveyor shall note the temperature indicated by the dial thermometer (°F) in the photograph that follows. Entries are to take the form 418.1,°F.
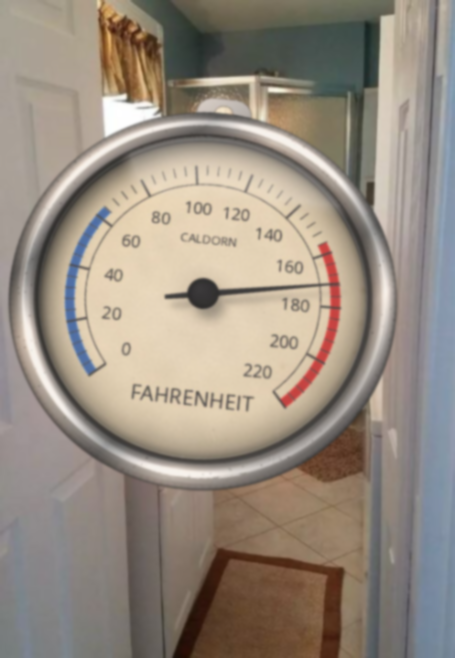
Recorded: 172,°F
